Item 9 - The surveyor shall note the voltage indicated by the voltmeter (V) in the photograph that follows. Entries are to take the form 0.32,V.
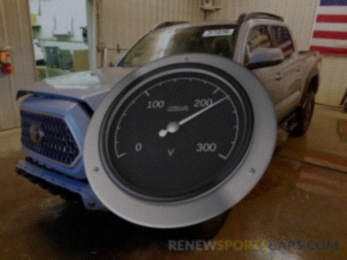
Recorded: 220,V
